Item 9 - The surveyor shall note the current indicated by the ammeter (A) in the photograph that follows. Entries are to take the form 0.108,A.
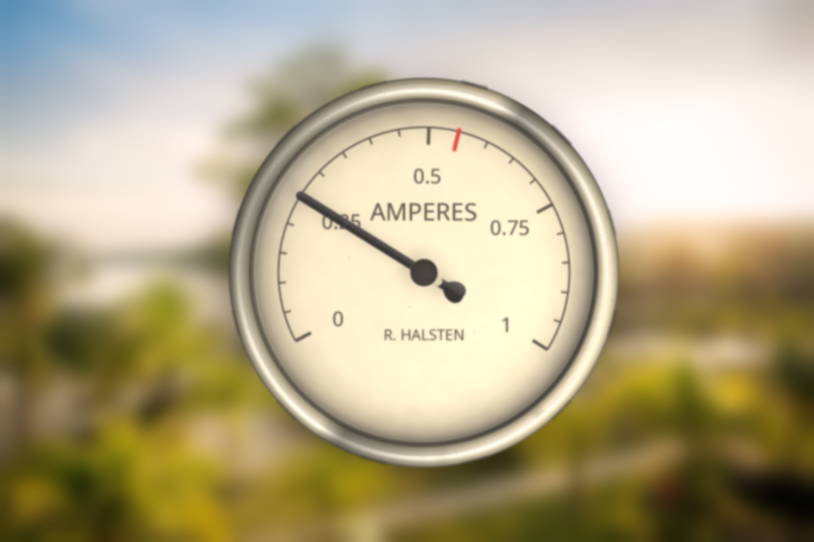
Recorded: 0.25,A
